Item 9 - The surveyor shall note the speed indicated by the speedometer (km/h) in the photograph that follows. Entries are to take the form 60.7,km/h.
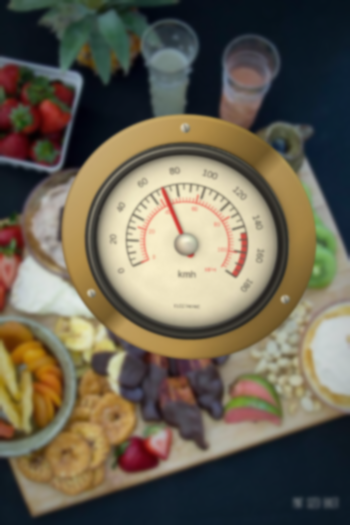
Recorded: 70,km/h
